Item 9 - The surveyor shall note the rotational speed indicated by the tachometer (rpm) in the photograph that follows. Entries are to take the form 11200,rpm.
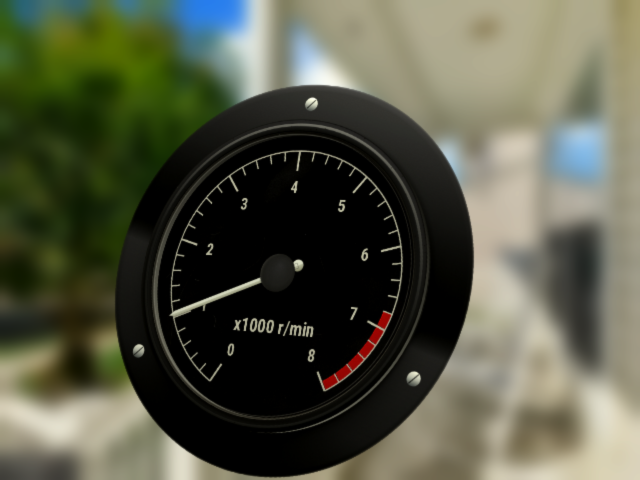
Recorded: 1000,rpm
